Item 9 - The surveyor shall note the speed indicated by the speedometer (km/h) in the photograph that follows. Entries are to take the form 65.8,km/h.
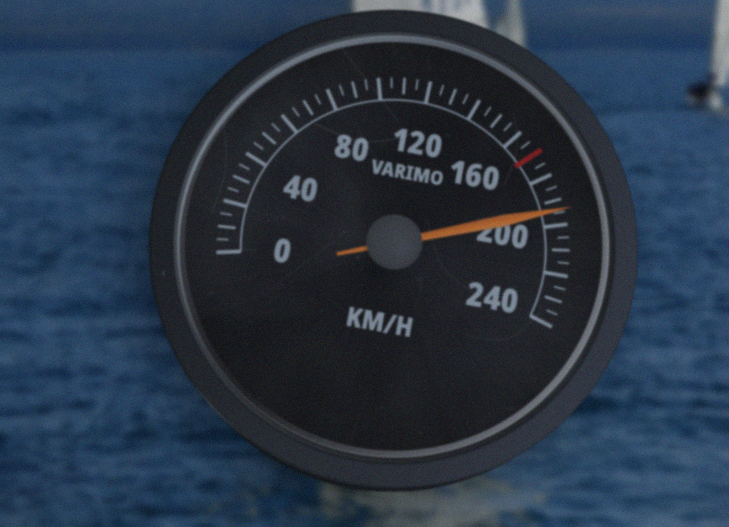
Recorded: 195,km/h
